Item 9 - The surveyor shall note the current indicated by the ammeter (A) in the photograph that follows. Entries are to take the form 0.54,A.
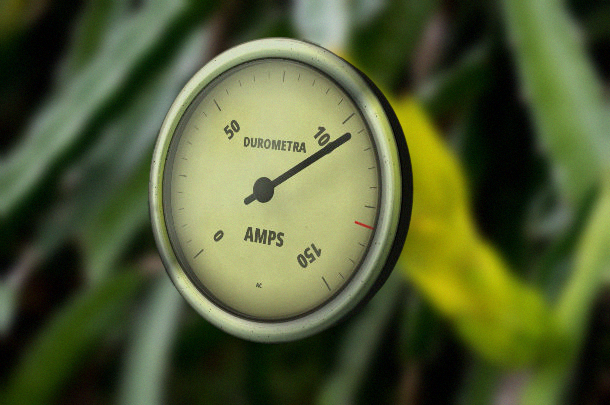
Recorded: 105,A
